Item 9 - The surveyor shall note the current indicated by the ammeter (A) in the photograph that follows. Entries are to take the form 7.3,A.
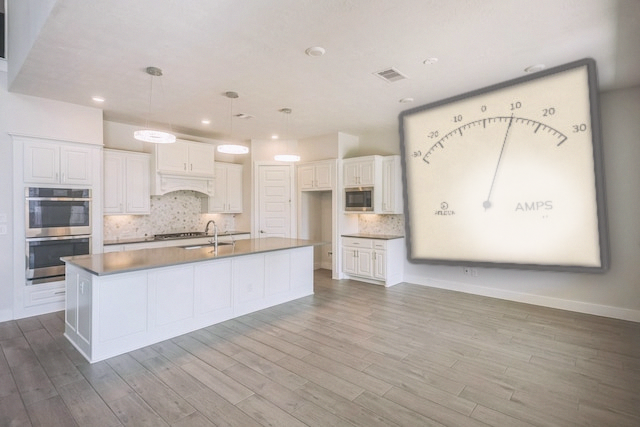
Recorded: 10,A
